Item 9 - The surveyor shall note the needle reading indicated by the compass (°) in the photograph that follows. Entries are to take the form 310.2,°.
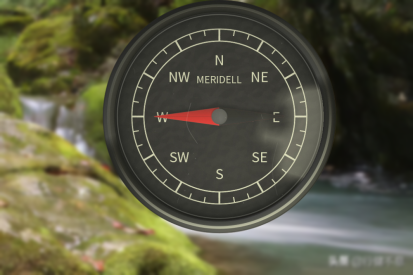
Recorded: 270,°
